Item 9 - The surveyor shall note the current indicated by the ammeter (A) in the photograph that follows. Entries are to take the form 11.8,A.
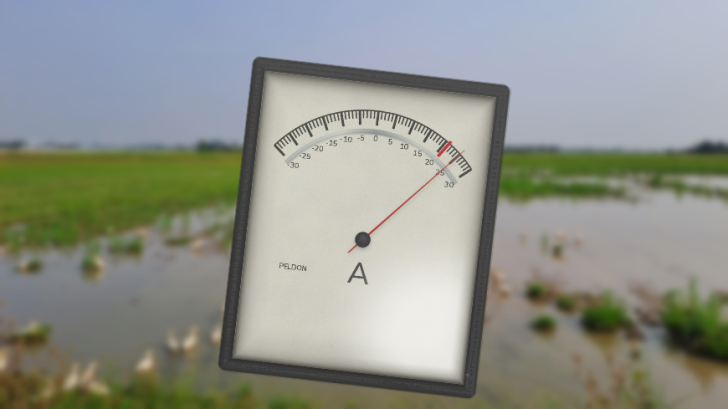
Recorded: 25,A
